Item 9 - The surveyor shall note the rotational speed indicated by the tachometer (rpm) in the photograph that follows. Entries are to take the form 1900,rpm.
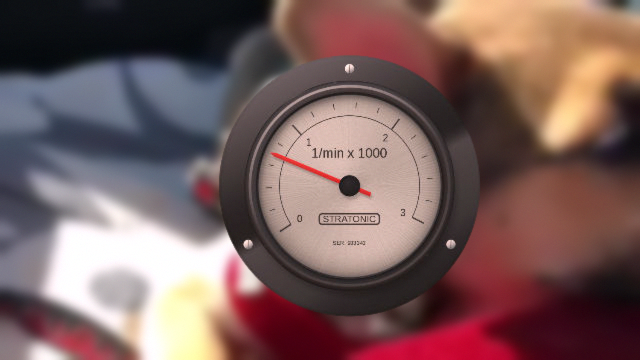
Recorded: 700,rpm
